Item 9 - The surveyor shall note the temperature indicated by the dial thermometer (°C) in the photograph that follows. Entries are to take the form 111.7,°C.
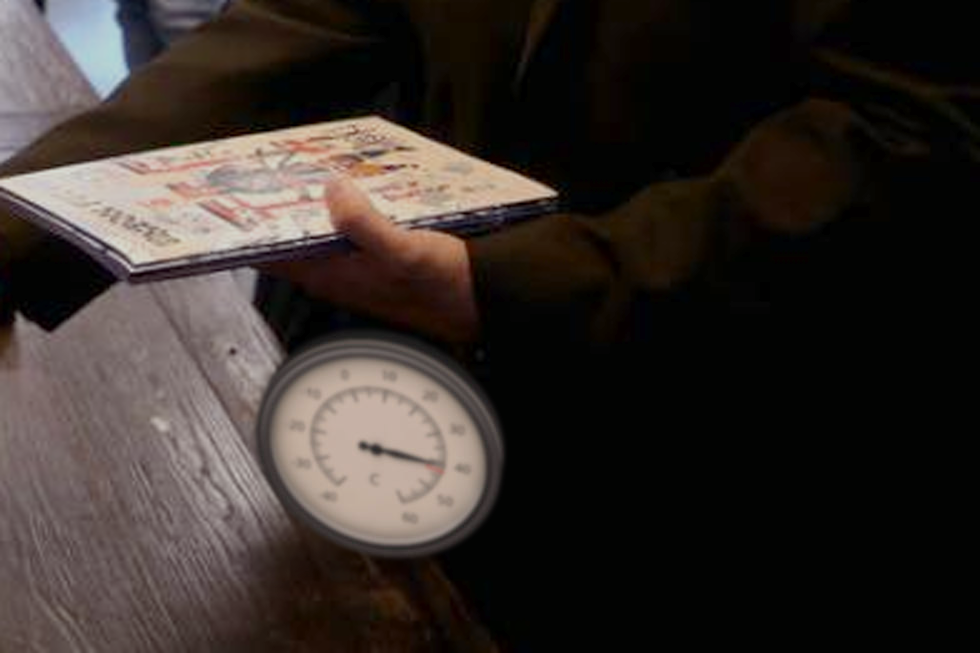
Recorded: 40,°C
